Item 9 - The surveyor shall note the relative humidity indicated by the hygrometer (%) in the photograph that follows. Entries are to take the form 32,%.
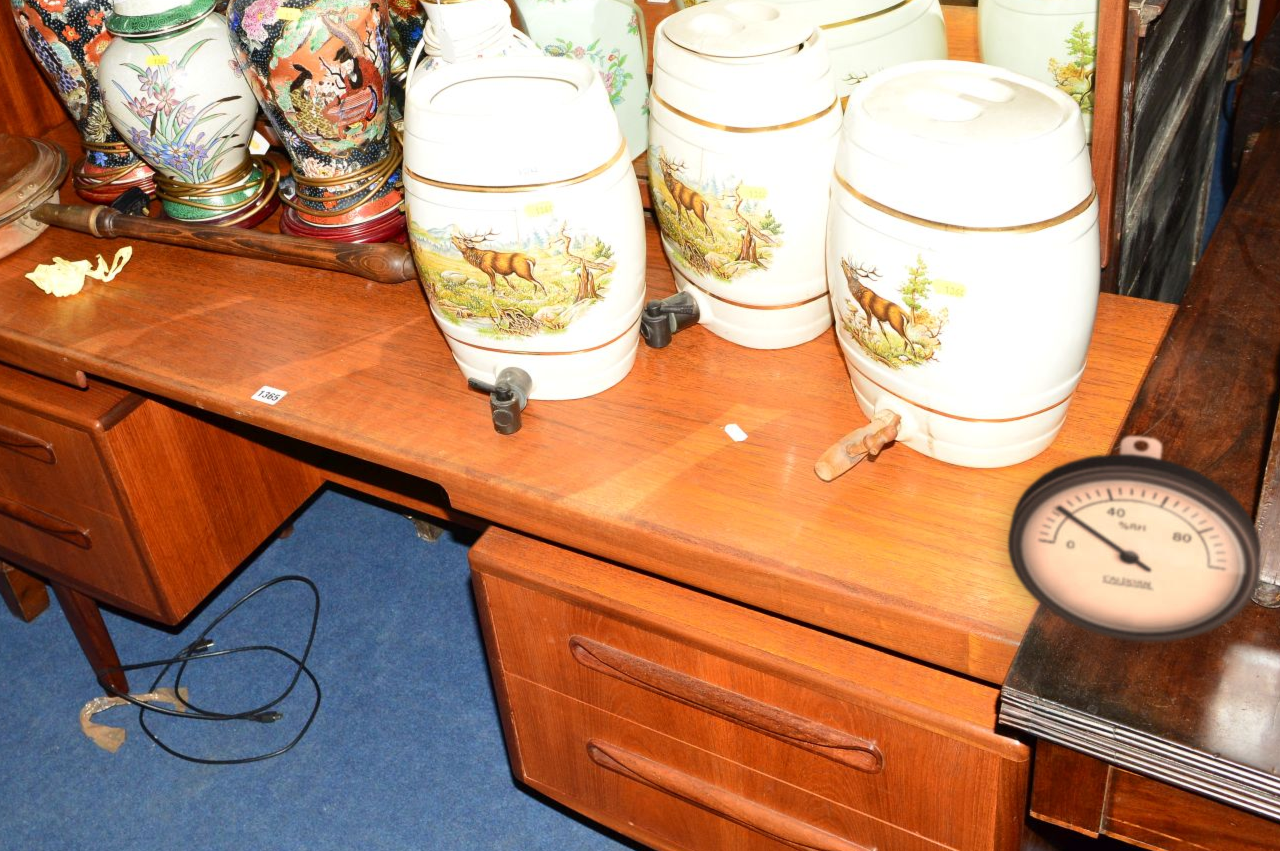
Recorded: 20,%
